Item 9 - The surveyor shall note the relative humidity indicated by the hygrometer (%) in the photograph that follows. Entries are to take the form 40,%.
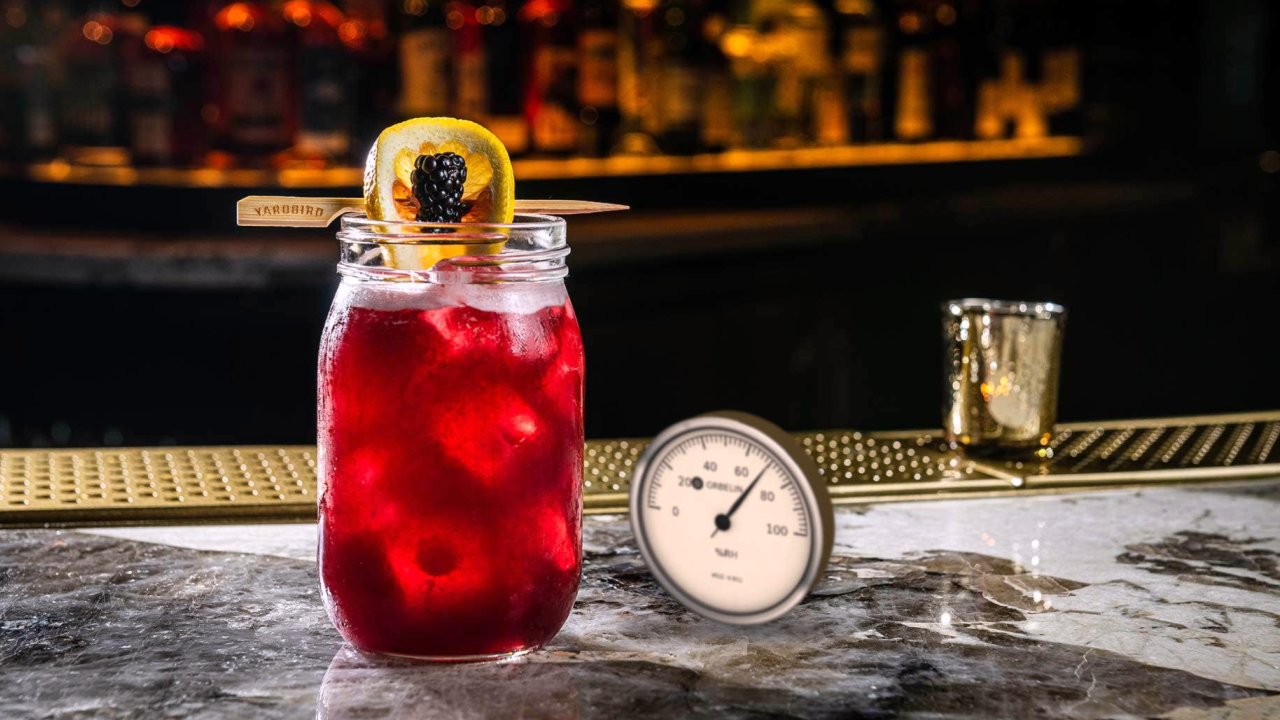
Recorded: 70,%
